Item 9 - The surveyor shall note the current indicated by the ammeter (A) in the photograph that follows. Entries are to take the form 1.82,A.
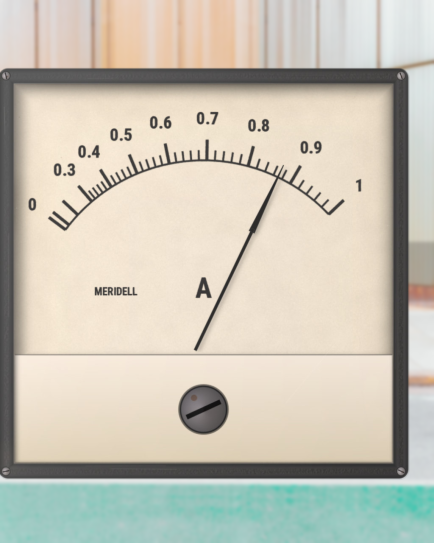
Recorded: 0.87,A
